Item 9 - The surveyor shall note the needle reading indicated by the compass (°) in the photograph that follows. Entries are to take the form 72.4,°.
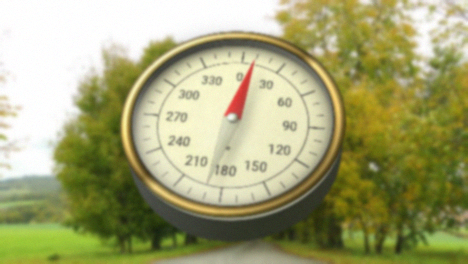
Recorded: 10,°
